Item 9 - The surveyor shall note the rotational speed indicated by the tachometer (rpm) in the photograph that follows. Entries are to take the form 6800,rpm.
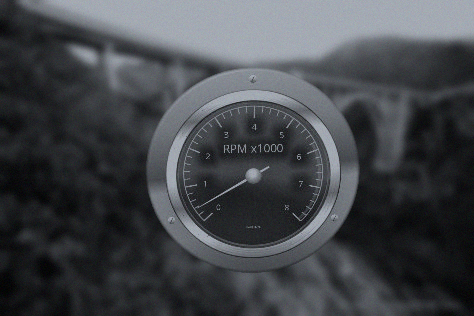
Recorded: 400,rpm
